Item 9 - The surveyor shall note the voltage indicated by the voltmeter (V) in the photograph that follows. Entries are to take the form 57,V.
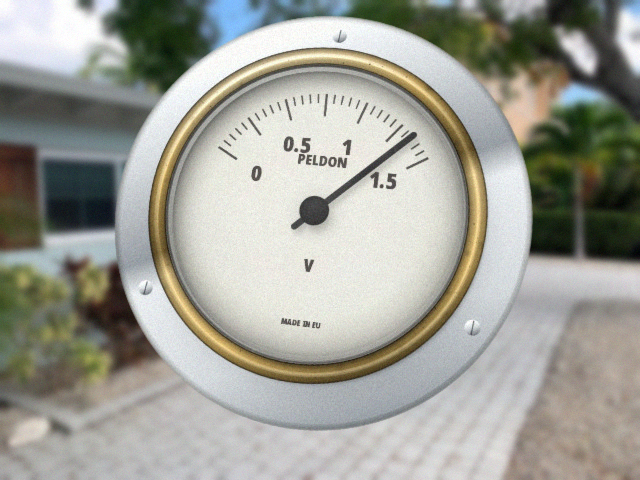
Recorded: 1.35,V
